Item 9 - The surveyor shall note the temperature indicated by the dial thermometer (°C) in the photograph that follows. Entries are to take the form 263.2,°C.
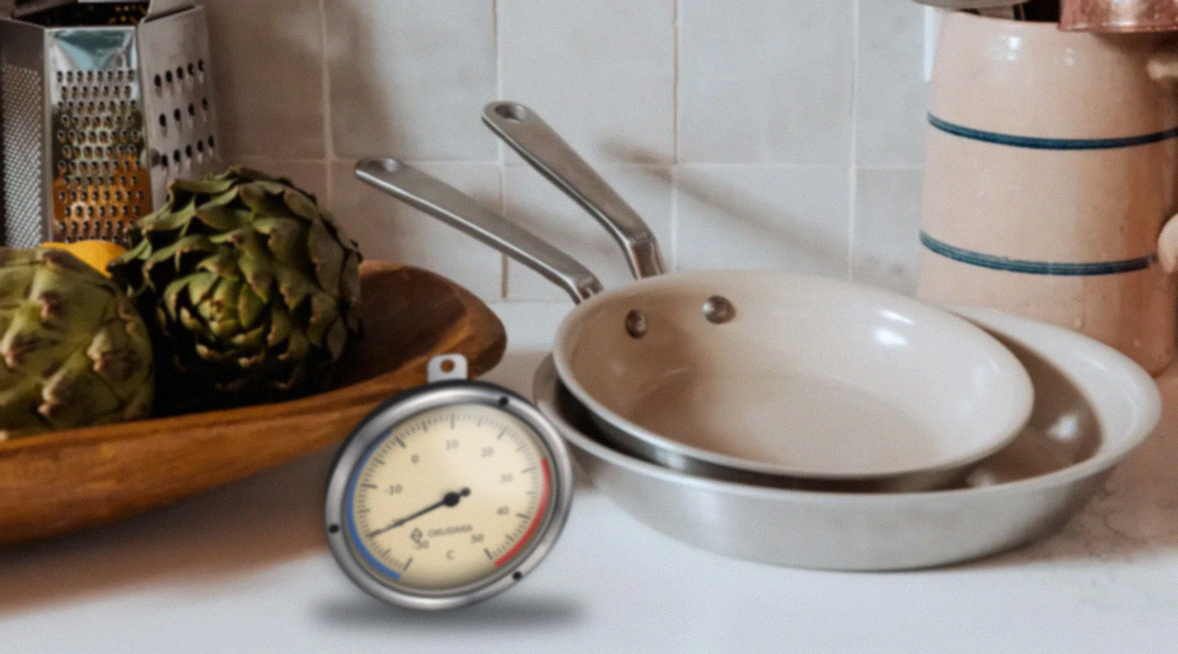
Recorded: -20,°C
